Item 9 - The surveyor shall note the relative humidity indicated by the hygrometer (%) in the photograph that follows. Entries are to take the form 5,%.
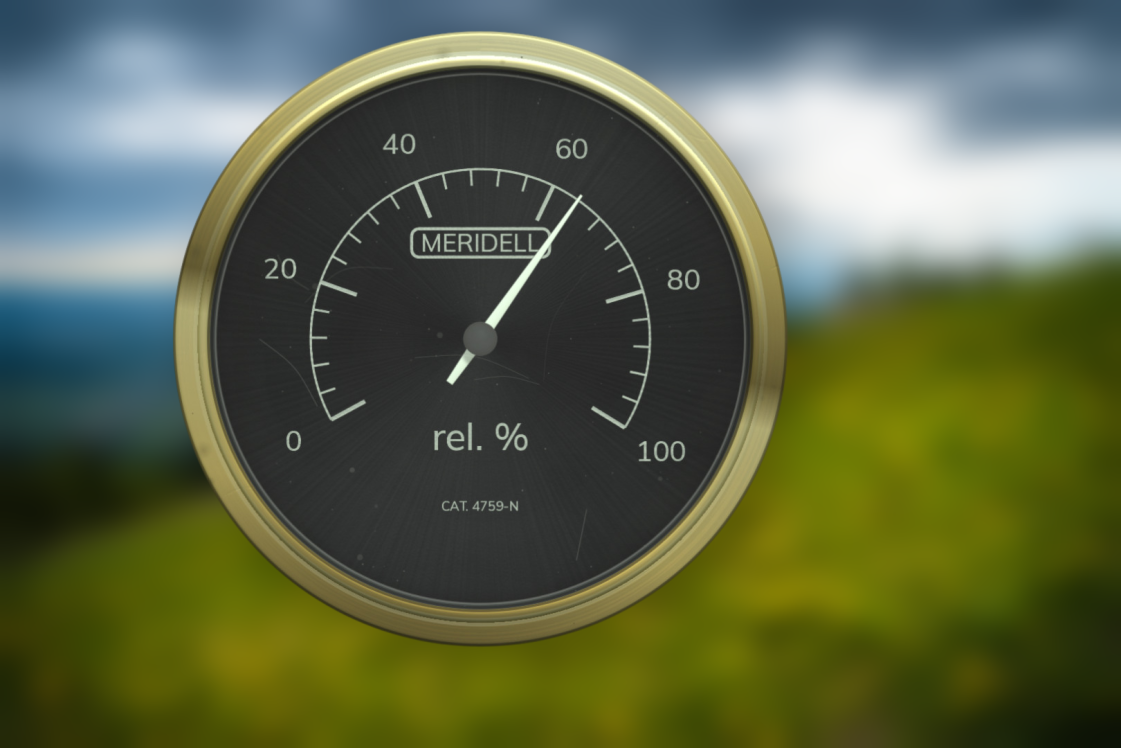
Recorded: 64,%
